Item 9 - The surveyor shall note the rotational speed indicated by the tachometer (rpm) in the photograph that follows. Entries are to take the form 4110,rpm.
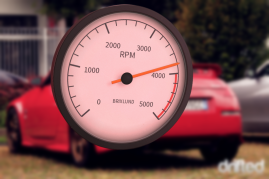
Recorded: 3800,rpm
